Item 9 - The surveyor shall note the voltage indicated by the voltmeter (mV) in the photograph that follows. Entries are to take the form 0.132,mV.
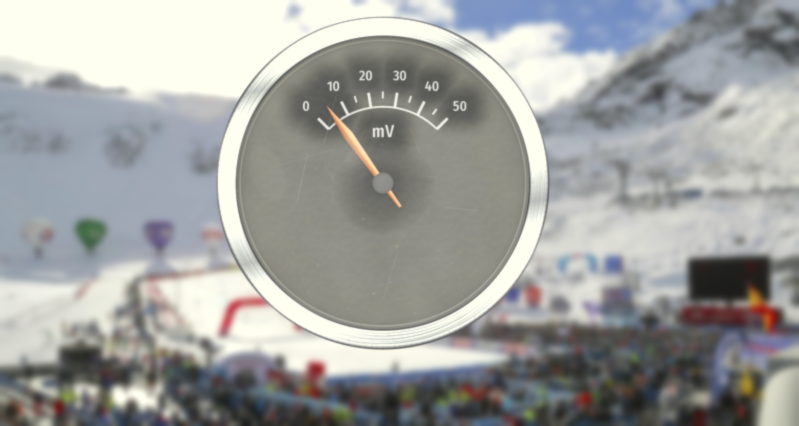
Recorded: 5,mV
